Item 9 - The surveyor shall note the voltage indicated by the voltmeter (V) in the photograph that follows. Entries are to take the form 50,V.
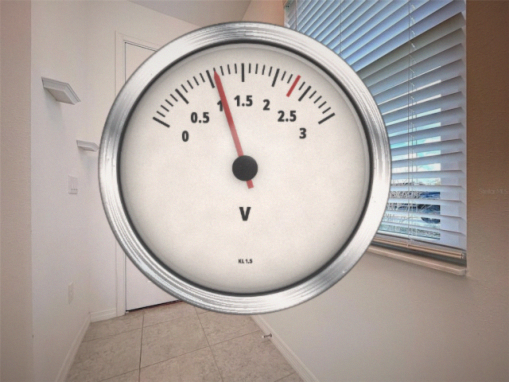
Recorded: 1.1,V
